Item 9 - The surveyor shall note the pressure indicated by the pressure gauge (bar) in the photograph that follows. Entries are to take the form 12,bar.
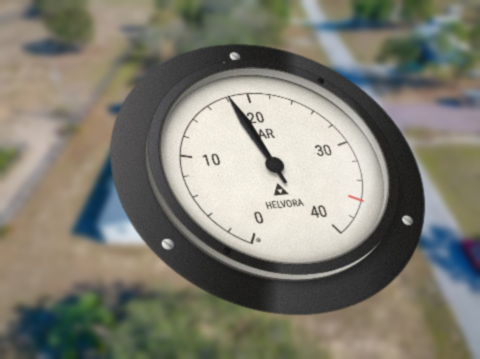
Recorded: 18,bar
